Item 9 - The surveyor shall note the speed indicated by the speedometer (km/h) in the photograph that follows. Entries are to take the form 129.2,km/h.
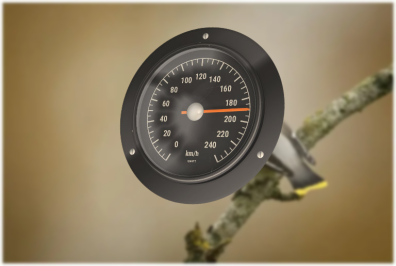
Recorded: 190,km/h
